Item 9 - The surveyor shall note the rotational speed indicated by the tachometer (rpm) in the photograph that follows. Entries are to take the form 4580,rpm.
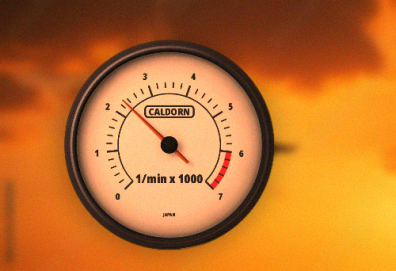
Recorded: 2300,rpm
